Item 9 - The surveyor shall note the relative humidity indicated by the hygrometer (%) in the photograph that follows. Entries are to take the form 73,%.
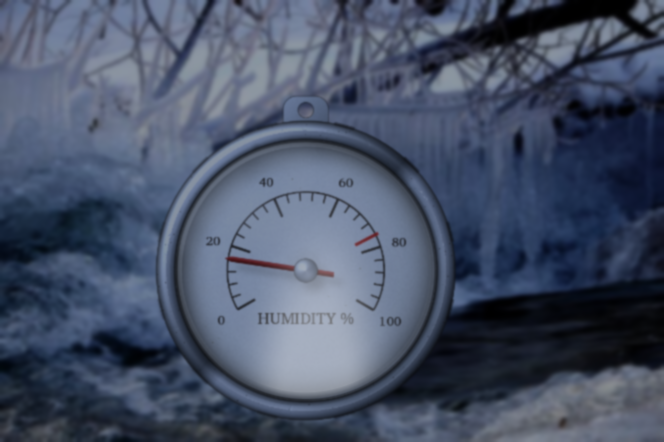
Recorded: 16,%
